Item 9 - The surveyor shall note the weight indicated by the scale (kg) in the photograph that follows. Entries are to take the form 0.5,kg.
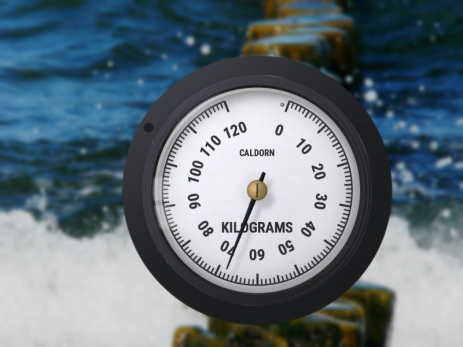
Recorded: 68,kg
